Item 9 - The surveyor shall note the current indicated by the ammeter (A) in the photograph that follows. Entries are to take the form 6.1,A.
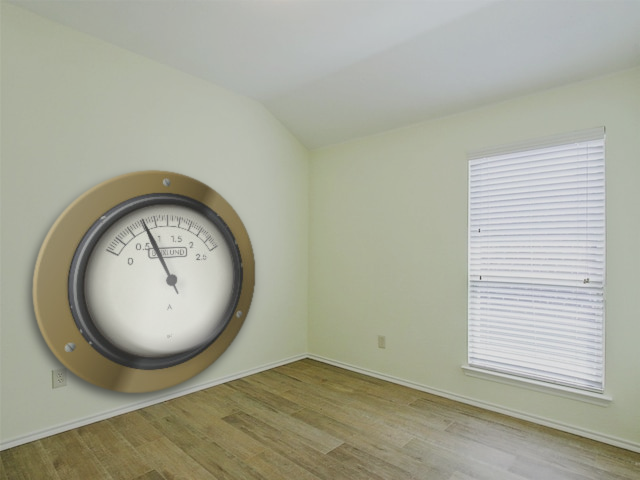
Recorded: 0.75,A
